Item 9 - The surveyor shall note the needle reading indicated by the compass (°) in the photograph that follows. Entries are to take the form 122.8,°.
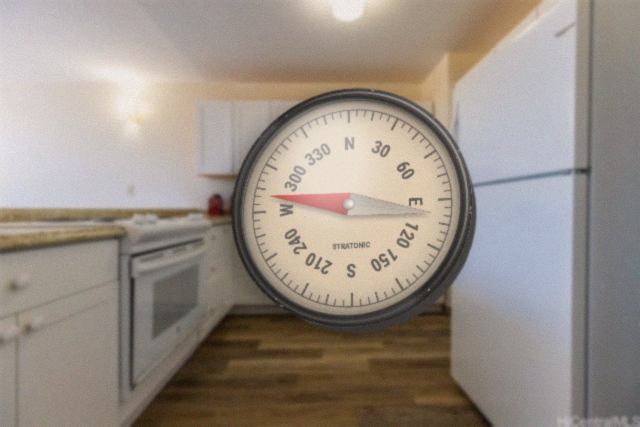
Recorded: 280,°
